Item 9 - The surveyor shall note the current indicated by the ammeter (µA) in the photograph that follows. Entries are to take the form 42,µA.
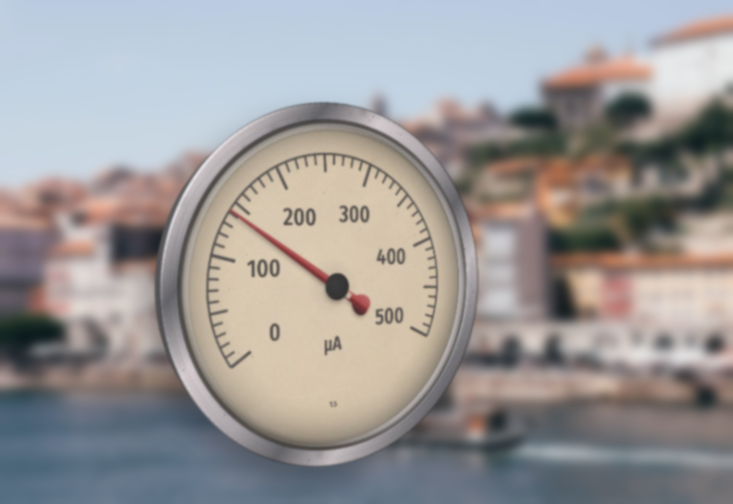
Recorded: 140,µA
